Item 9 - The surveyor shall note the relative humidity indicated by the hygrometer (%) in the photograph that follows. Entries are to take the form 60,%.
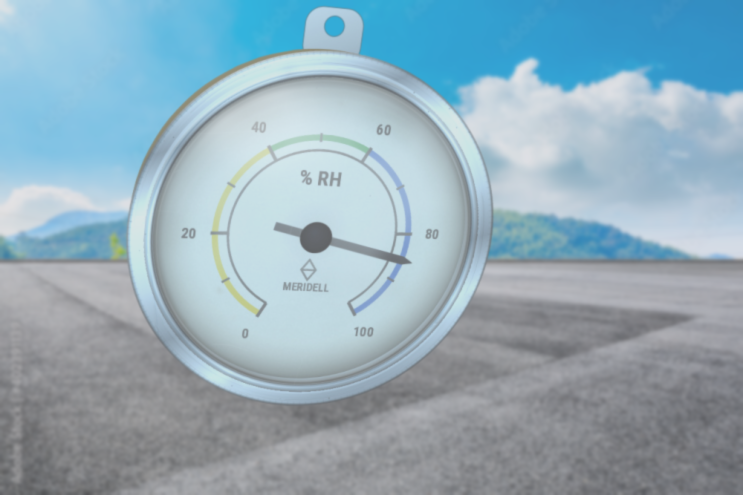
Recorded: 85,%
